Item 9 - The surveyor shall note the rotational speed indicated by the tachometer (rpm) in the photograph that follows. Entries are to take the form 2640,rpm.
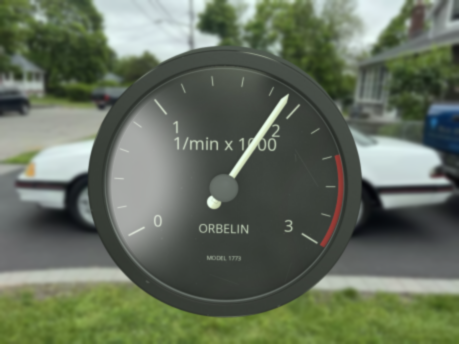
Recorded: 1900,rpm
